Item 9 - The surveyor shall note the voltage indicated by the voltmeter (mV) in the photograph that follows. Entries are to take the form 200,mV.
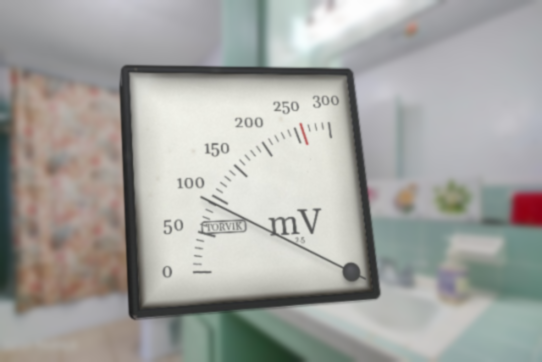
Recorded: 90,mV
